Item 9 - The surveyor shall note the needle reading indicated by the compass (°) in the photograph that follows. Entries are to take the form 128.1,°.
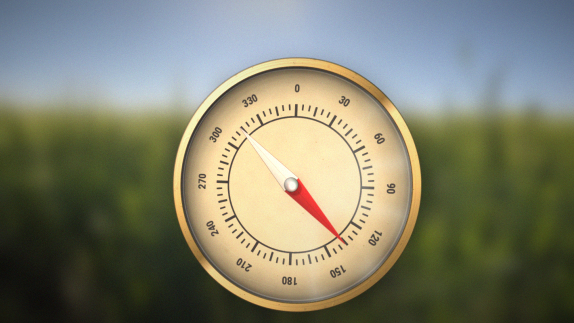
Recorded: 135,°
